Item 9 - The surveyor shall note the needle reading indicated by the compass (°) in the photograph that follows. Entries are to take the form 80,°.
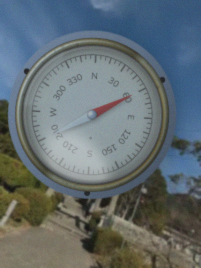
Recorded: 60,°
